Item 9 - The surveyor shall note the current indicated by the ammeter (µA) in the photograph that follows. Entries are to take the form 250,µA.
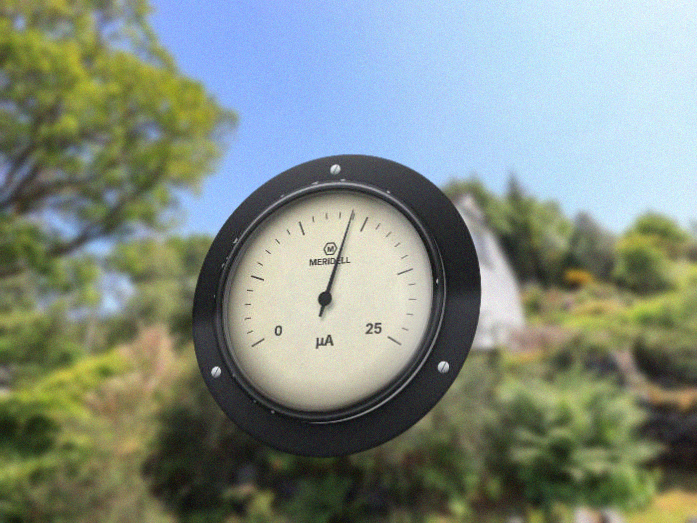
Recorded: 14,µA
